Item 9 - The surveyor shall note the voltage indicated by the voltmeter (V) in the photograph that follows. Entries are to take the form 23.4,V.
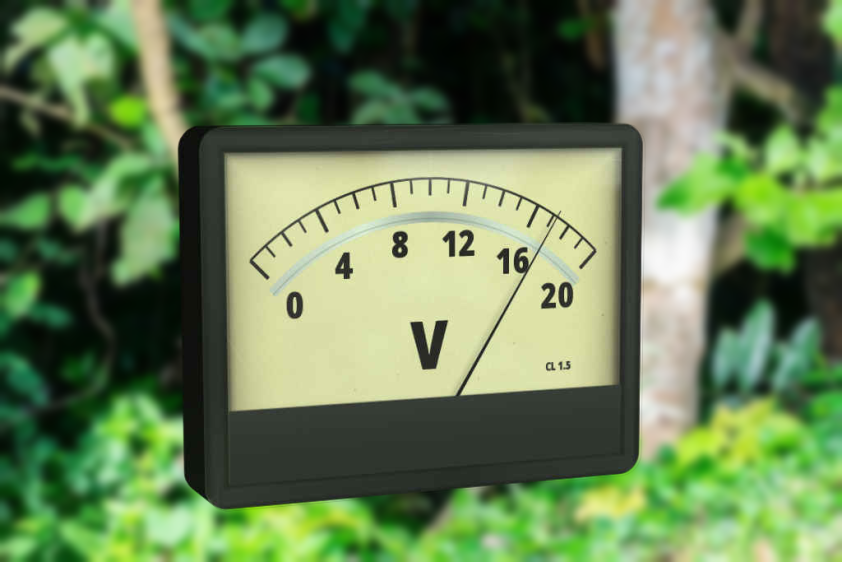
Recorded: 17,V
